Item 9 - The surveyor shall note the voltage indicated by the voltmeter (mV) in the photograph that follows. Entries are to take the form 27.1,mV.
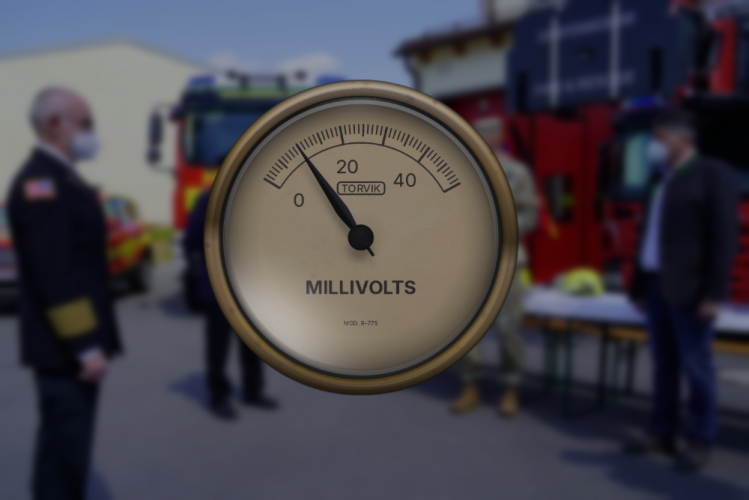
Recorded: 10,mV
